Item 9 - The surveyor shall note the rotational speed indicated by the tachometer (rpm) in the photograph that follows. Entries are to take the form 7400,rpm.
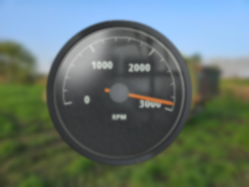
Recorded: 2900,rpm
